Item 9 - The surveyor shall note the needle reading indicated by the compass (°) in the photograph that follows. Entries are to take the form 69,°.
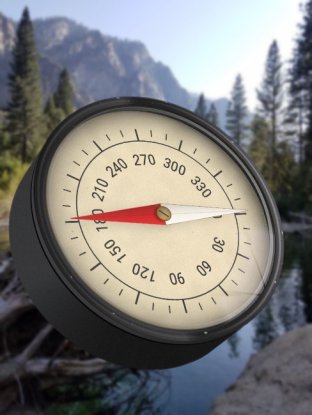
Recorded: 180,°
